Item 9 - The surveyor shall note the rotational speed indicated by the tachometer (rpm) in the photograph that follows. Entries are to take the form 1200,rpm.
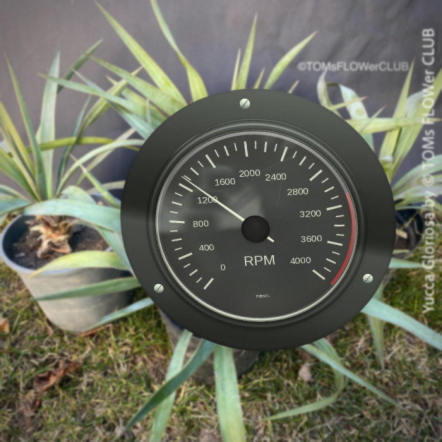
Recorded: 1300,rpm
